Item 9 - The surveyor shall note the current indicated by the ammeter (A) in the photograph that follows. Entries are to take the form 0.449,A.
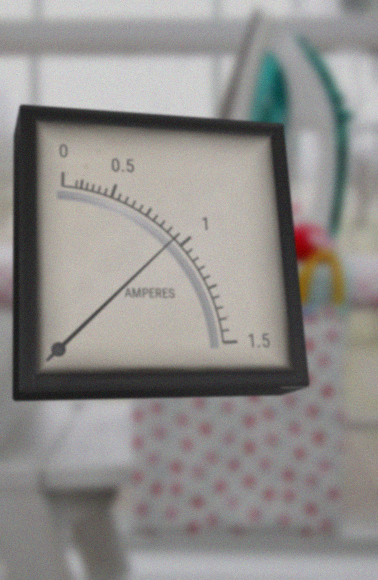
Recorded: 0.95,A
